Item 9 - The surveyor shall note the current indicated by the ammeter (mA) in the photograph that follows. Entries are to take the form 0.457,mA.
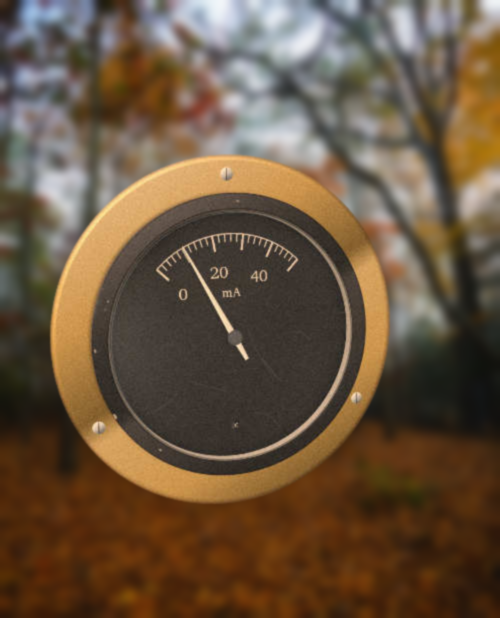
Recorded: 10,mA
